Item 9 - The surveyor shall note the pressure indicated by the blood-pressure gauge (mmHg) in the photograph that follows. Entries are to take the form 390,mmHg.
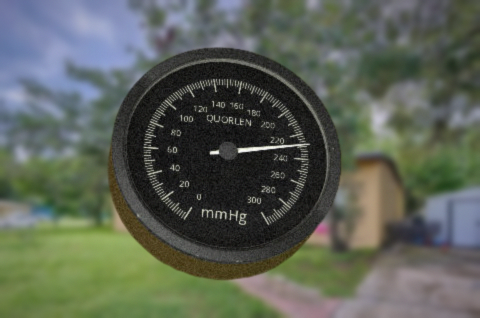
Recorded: 230,mmHg
